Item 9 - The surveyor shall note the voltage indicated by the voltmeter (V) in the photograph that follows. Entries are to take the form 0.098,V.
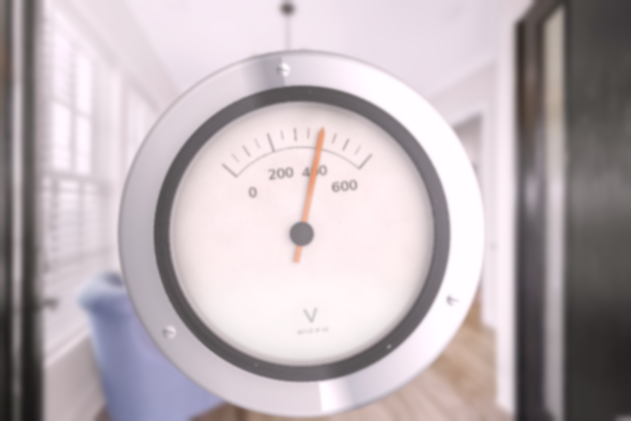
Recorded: 400,V
